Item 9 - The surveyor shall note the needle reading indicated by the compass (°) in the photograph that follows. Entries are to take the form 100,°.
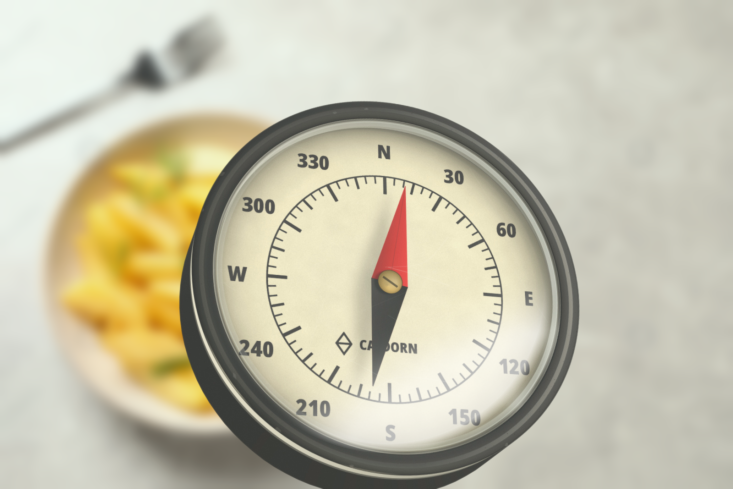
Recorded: 10,°
